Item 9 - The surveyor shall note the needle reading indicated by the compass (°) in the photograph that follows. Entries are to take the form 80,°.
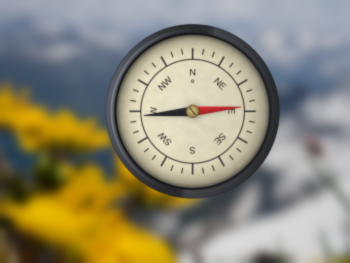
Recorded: 85,°
